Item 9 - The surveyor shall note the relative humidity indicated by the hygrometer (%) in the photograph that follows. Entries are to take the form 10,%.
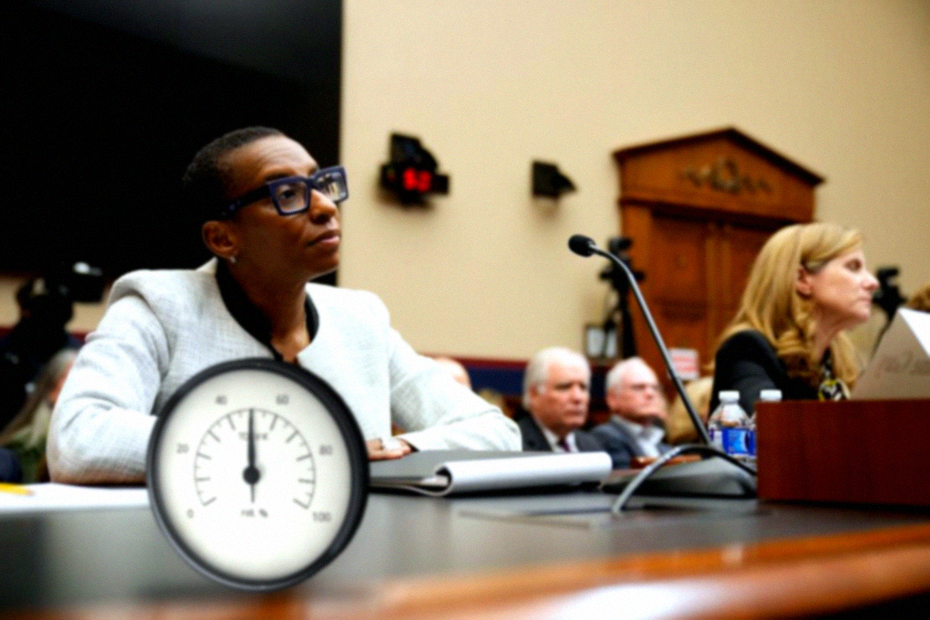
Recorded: 50,%
